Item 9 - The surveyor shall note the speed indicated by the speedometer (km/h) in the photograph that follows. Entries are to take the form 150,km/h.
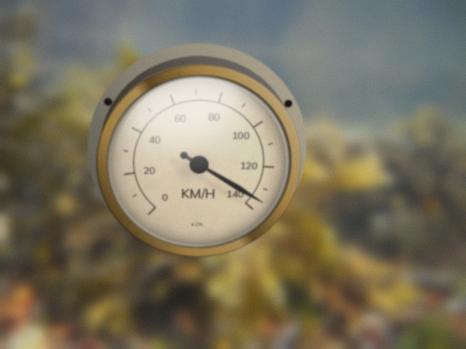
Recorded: 135,km/h
